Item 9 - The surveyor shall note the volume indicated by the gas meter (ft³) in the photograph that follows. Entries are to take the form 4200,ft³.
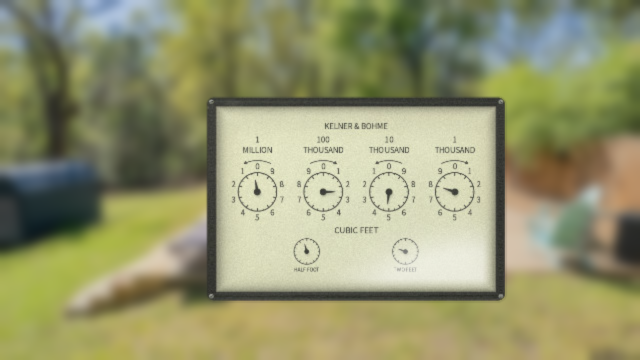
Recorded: 24800,ft³
